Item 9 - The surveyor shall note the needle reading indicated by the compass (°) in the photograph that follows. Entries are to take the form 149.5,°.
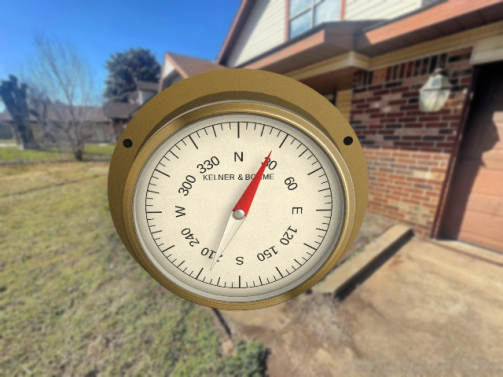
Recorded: 25,°
